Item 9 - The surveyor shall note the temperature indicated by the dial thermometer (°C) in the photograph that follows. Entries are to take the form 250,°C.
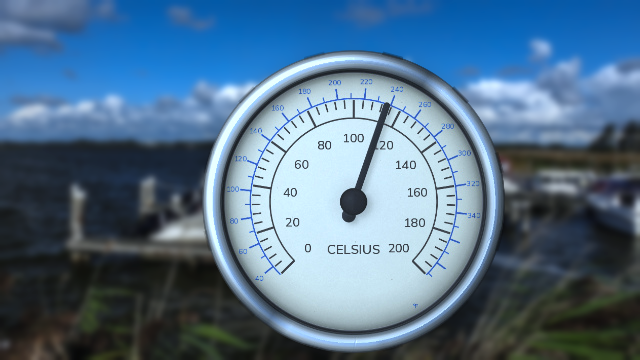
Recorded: 114,°C
